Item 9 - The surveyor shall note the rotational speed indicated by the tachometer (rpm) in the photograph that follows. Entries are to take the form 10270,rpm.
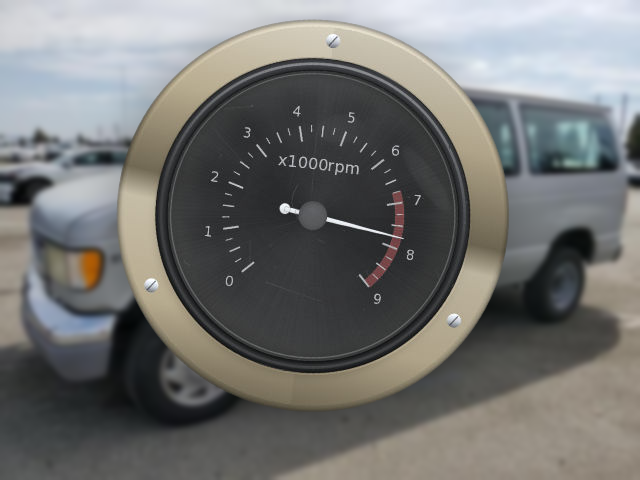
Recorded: 7750,rpm
